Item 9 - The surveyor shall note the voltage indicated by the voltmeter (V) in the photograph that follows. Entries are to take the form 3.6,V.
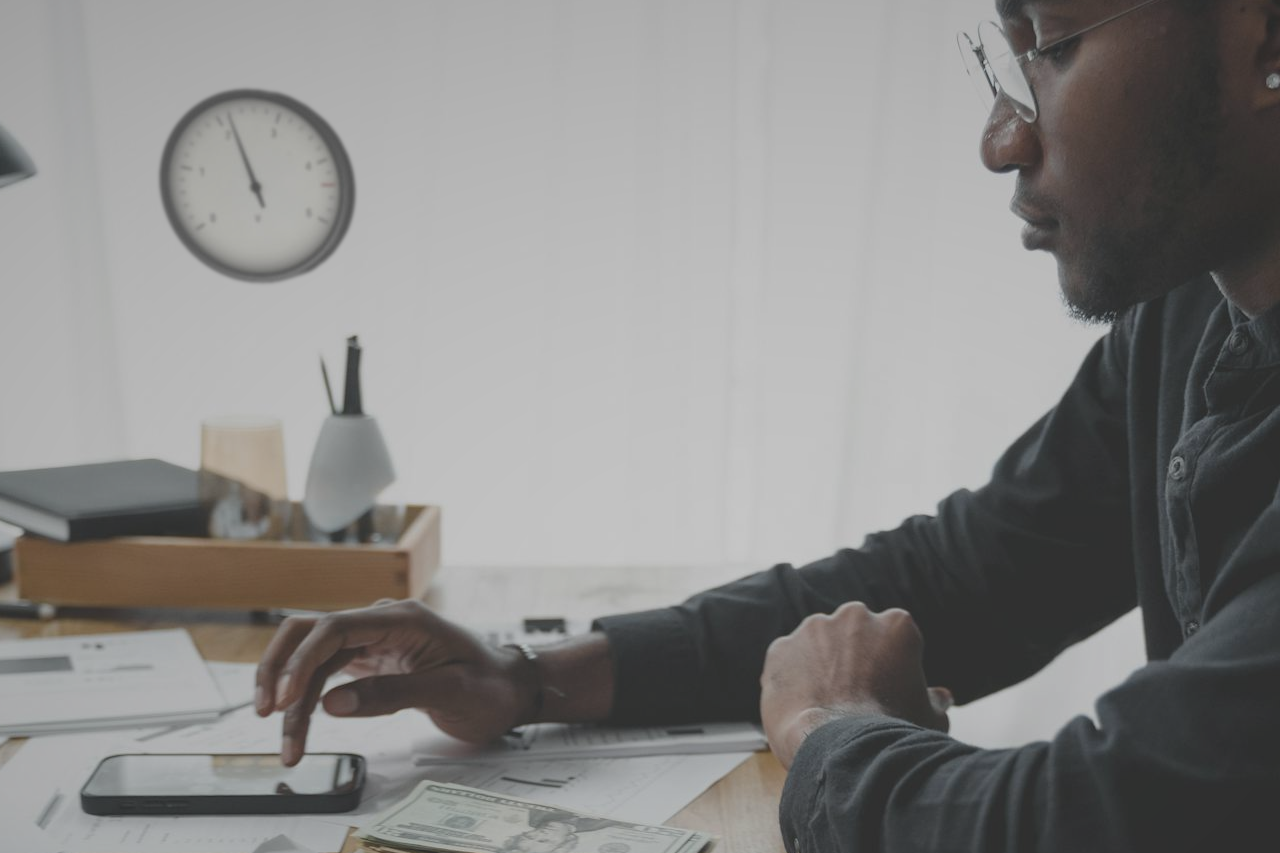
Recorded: 2.2,V
